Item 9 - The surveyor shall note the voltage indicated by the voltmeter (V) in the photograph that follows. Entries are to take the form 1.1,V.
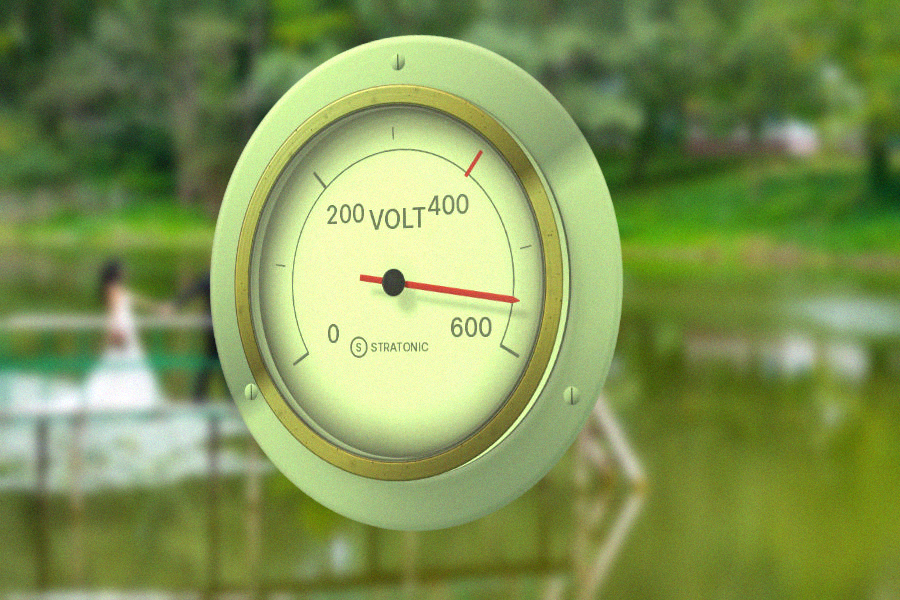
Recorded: 550,V
